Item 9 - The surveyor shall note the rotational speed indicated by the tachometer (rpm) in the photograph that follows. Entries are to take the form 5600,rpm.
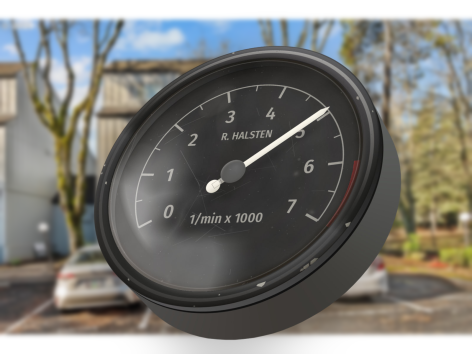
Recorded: 5000,rpm
